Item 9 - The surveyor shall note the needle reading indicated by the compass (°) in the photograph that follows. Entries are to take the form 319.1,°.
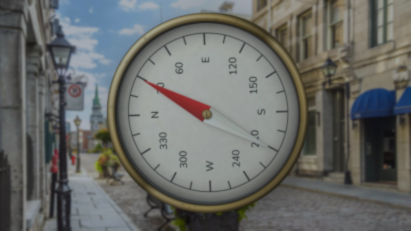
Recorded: 30,°
